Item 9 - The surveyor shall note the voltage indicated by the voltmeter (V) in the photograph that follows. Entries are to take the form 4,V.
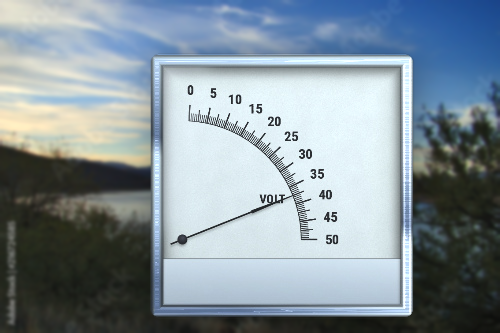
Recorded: 37.5,V
